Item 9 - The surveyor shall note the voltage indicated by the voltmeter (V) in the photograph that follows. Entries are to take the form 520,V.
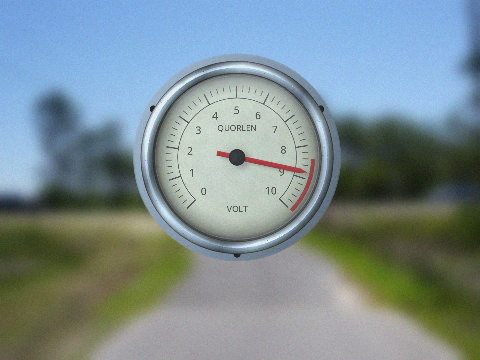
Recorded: 8.8,V
